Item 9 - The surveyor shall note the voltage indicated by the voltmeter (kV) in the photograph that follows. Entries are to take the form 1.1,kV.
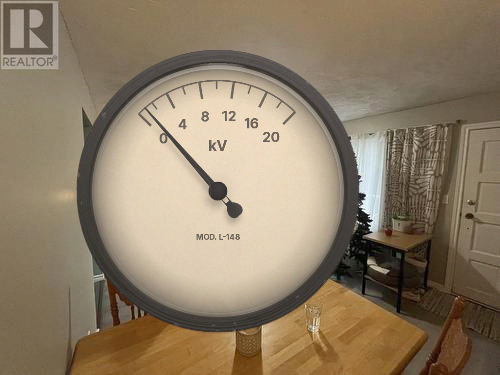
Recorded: 1,kV
